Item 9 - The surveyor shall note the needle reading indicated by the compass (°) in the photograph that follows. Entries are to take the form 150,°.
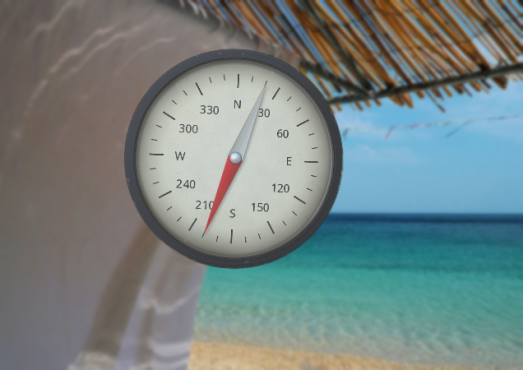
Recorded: 200,°
